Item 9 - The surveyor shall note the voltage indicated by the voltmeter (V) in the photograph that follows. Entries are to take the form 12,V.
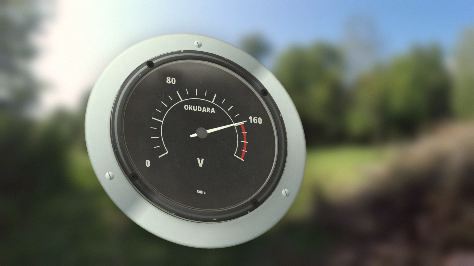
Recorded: 160,V
